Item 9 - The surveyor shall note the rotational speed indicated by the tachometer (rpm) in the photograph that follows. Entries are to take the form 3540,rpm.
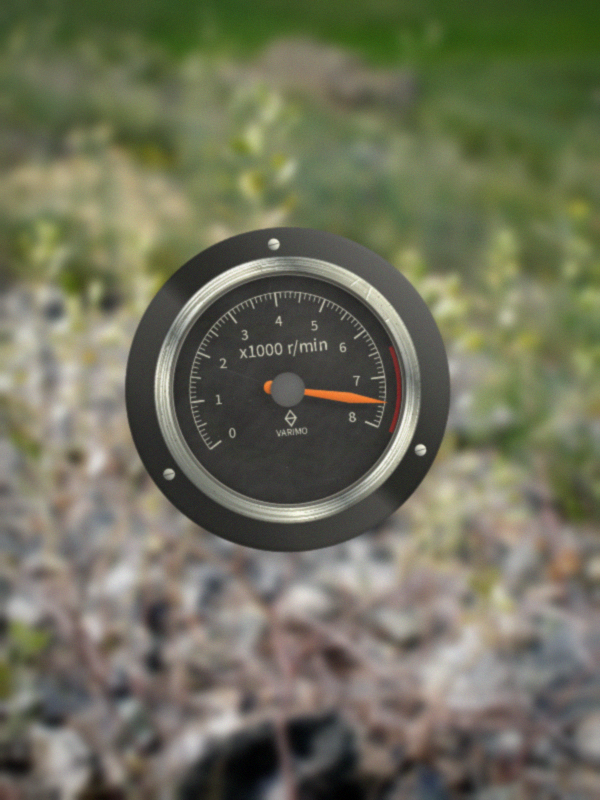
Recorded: 7500,rpm
